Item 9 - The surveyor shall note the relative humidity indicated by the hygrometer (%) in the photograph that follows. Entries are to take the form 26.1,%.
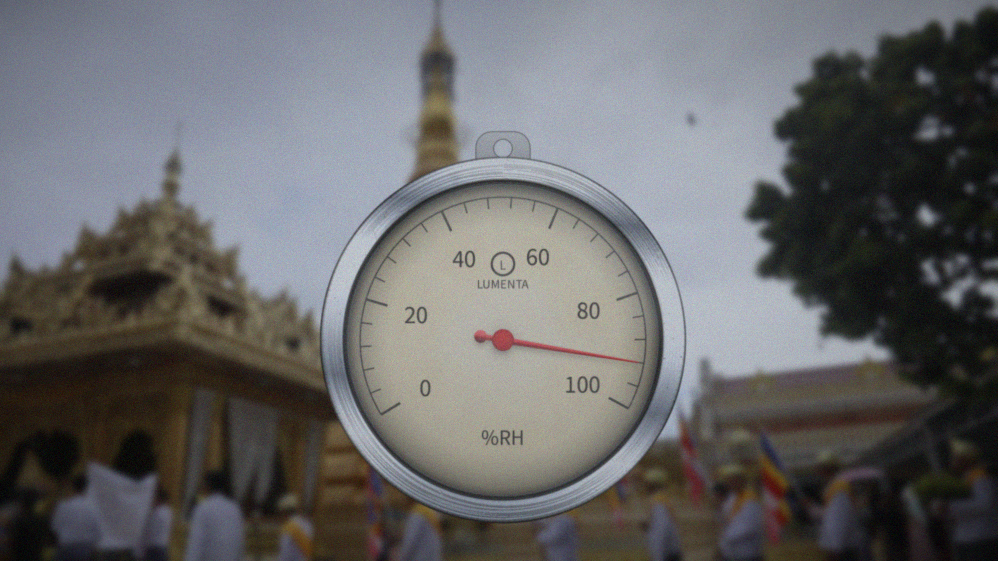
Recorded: 92,%
